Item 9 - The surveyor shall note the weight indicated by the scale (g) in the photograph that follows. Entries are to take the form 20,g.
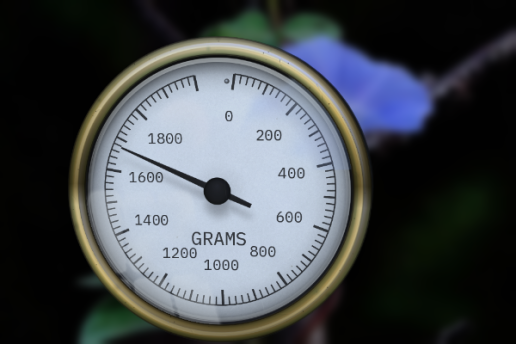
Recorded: 1680,g
